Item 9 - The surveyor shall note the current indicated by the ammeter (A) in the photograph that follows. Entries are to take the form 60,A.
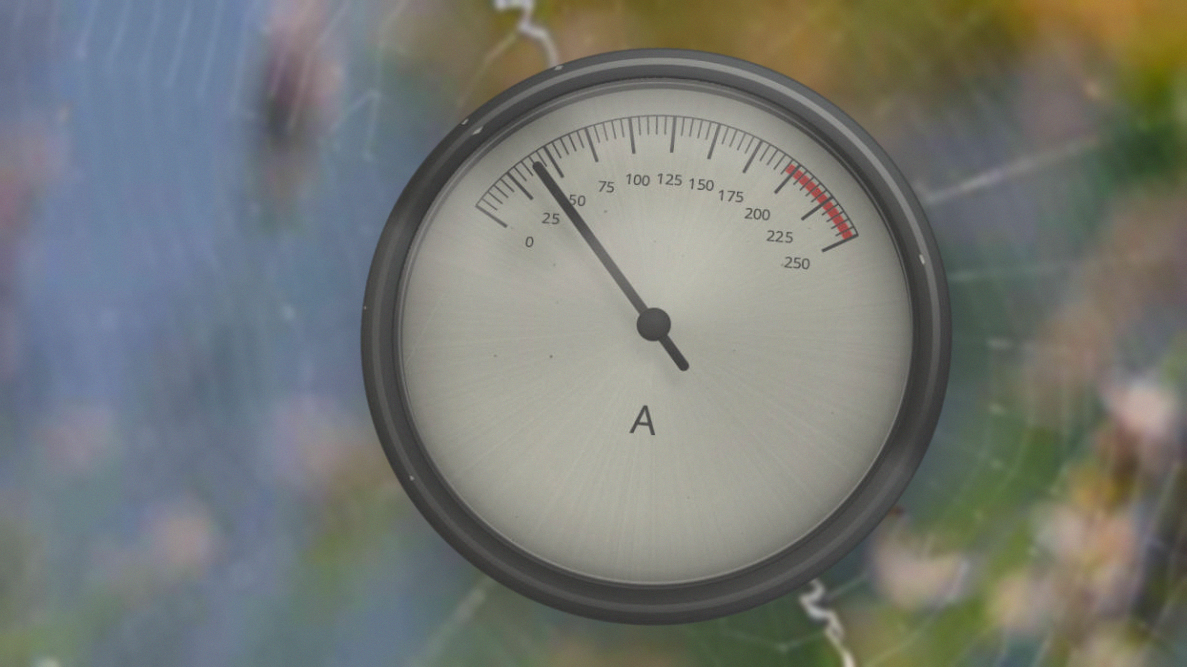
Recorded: 40,A
